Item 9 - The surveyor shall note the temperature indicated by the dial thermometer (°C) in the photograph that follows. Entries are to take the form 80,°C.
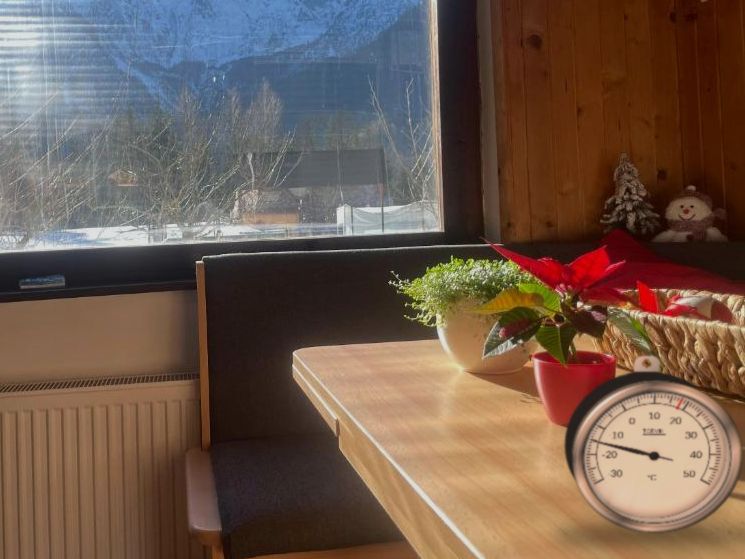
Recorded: -15,°C
